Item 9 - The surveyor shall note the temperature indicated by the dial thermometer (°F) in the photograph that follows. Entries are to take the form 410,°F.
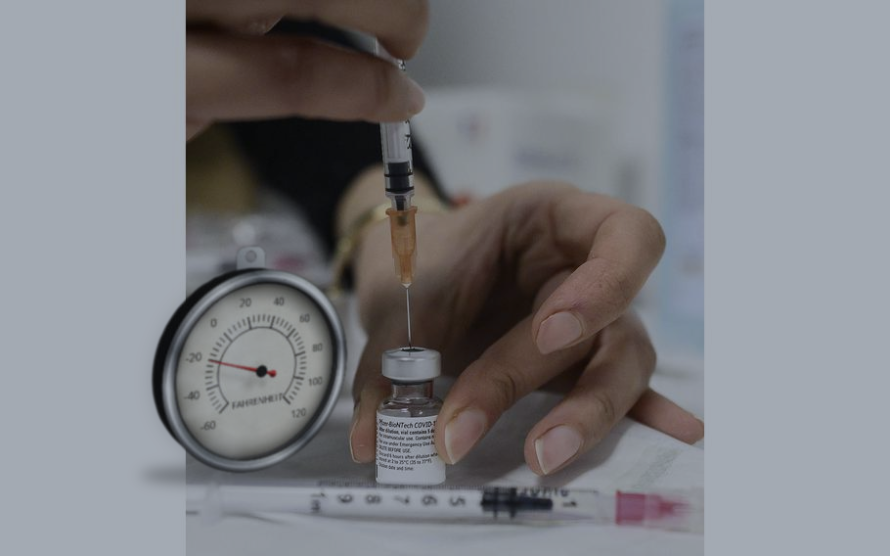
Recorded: -20,°F
